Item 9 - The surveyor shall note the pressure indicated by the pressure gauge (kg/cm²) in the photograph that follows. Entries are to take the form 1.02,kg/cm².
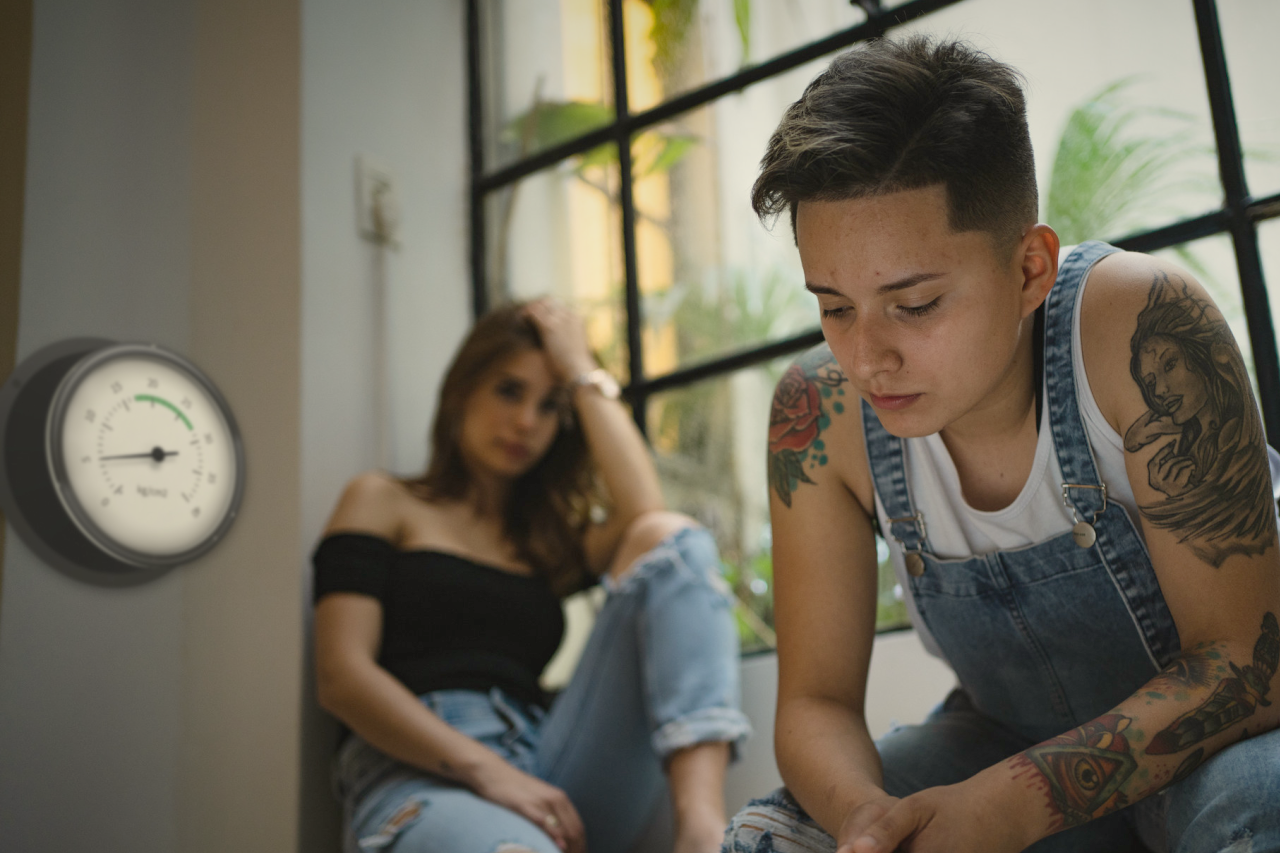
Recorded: 5,kg/cm²
